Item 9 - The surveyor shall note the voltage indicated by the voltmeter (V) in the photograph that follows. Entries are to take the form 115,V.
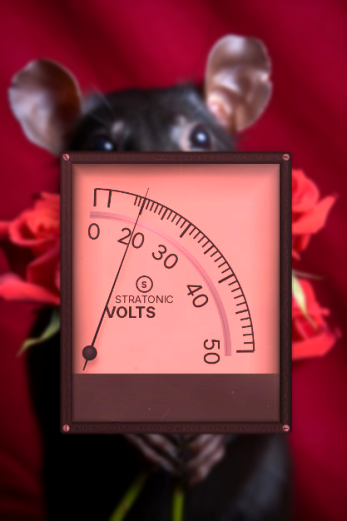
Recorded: 20,V
